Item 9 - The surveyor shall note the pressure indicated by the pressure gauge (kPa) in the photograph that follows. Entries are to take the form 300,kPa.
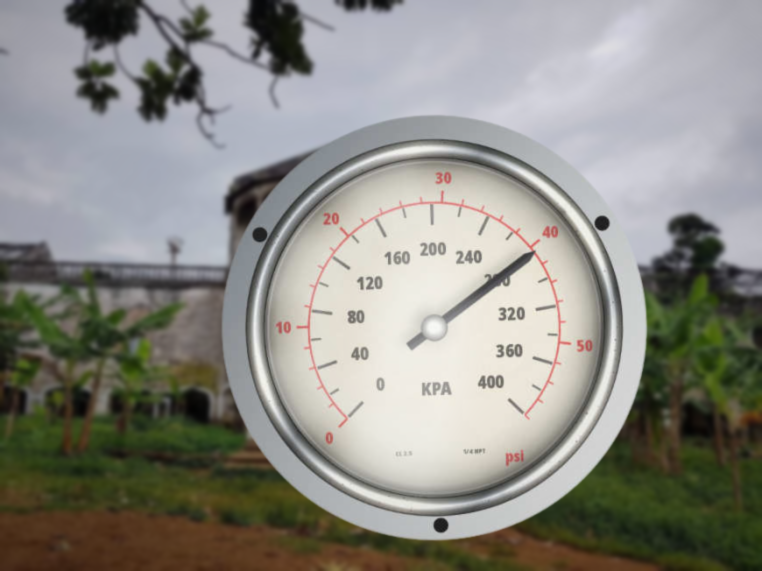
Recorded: 280,kPa
